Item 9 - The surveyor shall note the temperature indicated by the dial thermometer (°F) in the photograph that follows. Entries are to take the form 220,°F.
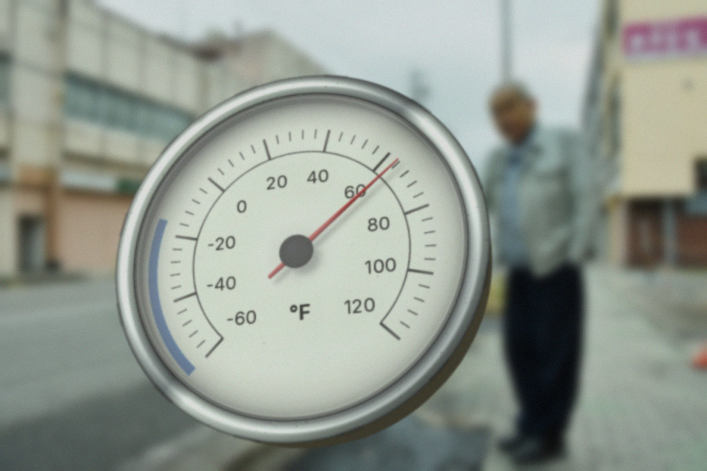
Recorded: 64,°F
